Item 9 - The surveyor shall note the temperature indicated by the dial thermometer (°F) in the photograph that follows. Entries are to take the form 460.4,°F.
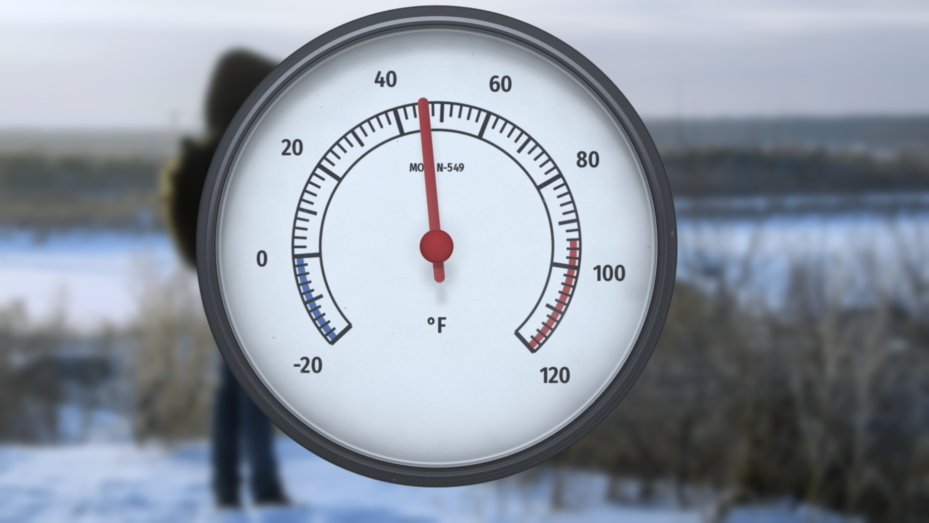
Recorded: 46,°F
